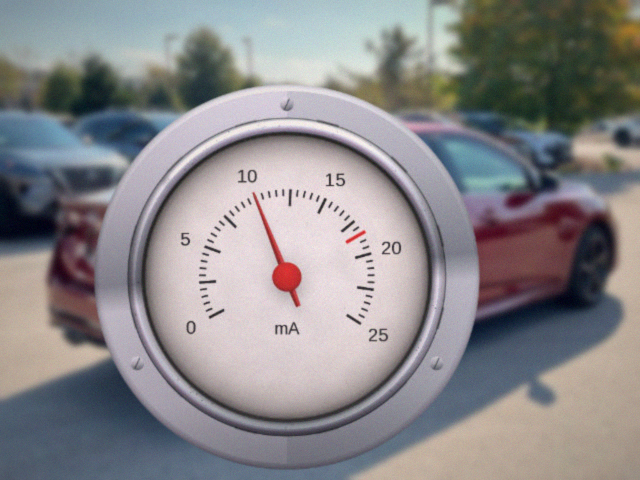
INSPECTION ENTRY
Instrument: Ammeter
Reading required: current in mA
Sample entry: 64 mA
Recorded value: 10 mA
